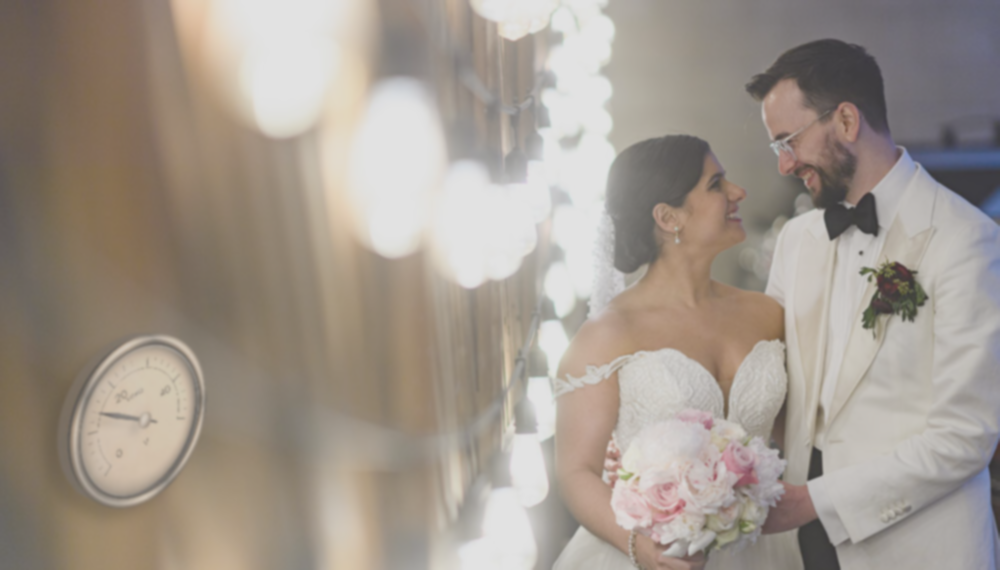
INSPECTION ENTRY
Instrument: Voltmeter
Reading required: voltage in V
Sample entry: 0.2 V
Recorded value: 14 V
